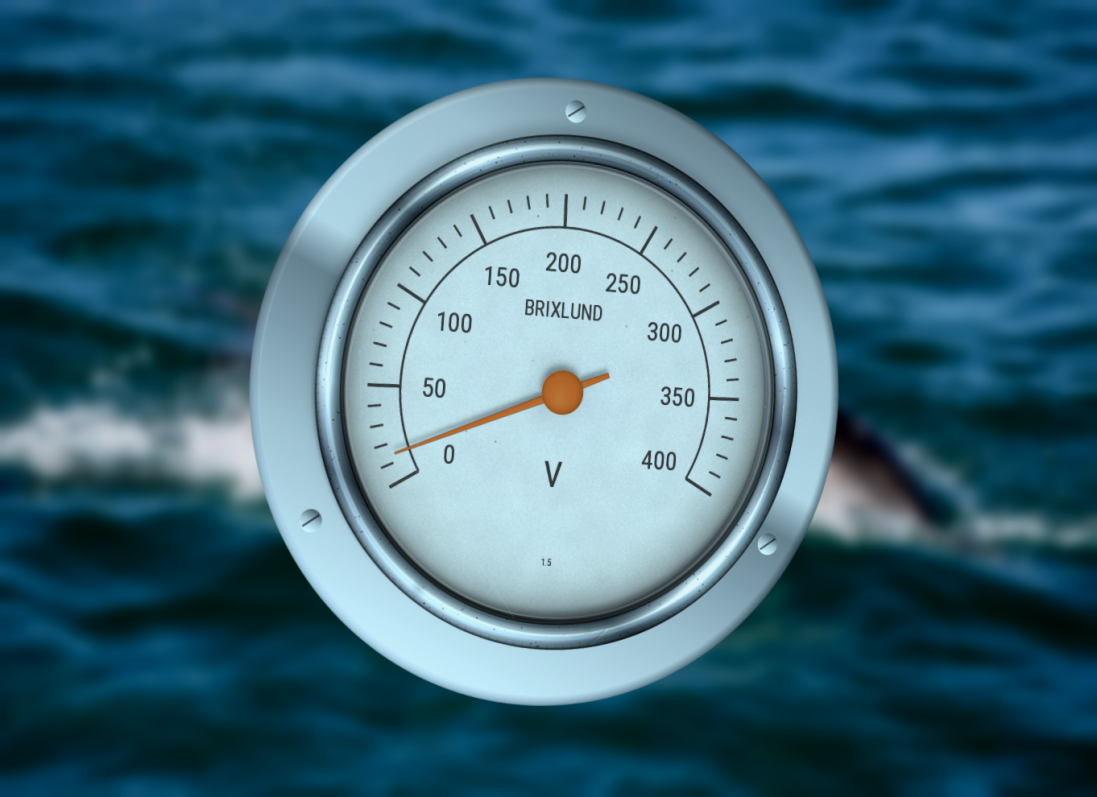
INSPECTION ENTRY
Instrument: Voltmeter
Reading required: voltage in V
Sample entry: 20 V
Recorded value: 15 V
